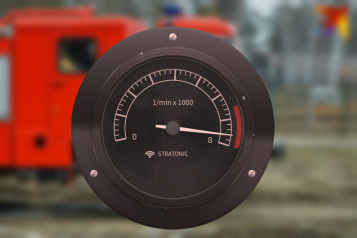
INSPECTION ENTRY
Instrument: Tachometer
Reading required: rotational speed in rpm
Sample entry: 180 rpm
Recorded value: 7600 rpm
